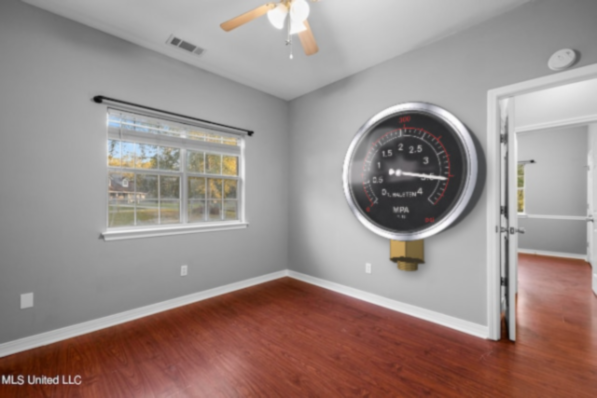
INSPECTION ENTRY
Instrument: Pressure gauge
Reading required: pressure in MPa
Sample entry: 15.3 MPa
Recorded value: 3.5 MPa
